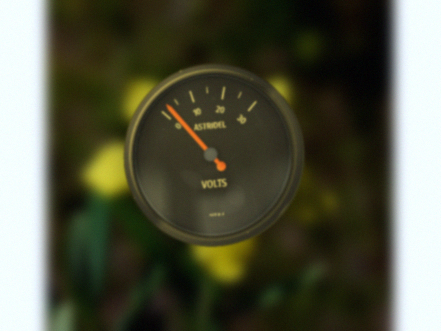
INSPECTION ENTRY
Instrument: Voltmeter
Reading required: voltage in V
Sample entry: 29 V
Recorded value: 2.5 V
